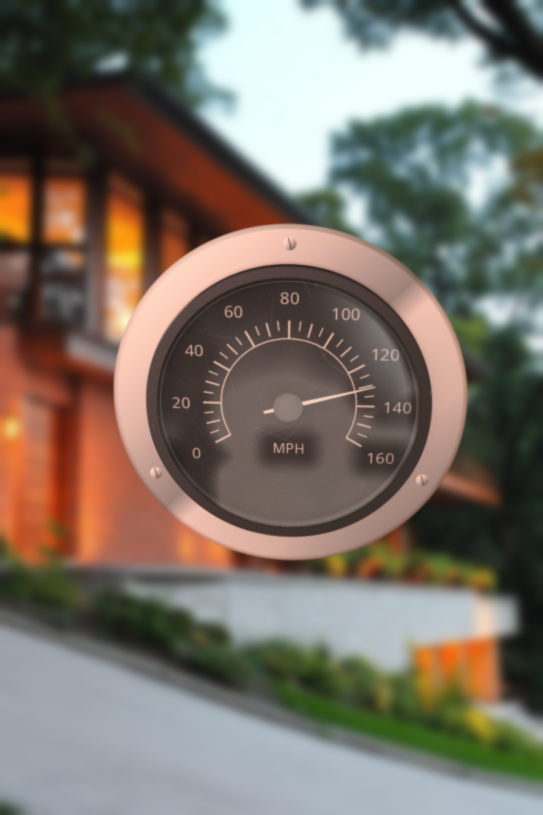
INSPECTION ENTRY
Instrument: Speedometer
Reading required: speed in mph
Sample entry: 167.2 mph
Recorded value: 130 mph
